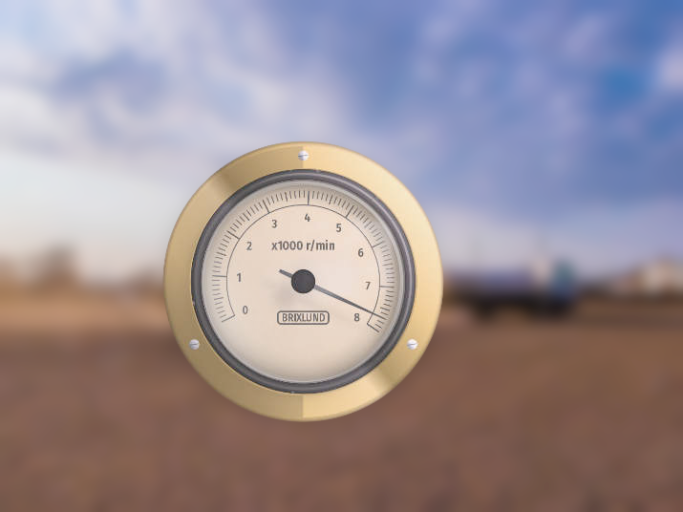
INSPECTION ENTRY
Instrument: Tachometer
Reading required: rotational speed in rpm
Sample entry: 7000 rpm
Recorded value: 7700 rpm
